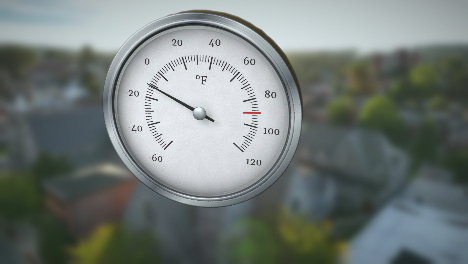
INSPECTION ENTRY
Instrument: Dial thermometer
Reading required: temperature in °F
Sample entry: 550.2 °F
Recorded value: -10 °F
